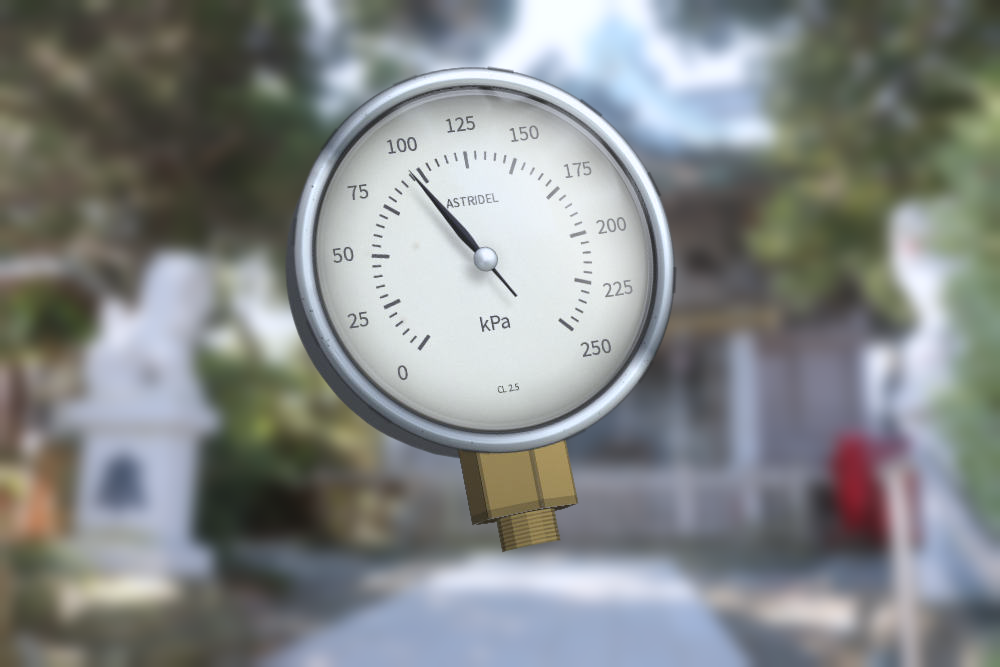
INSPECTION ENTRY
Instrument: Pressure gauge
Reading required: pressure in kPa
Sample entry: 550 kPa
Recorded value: 95 kPa
